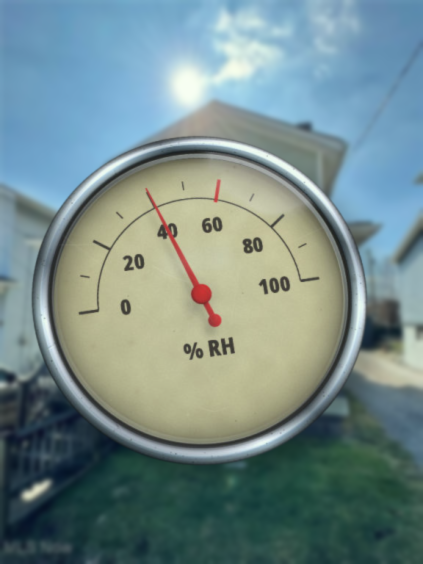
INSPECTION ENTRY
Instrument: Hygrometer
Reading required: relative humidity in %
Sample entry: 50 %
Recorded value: 40 %
